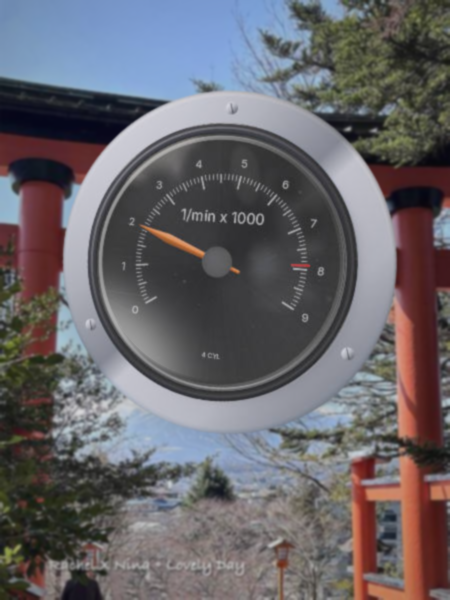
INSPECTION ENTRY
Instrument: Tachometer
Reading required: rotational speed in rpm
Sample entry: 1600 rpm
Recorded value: 2000 rpm
